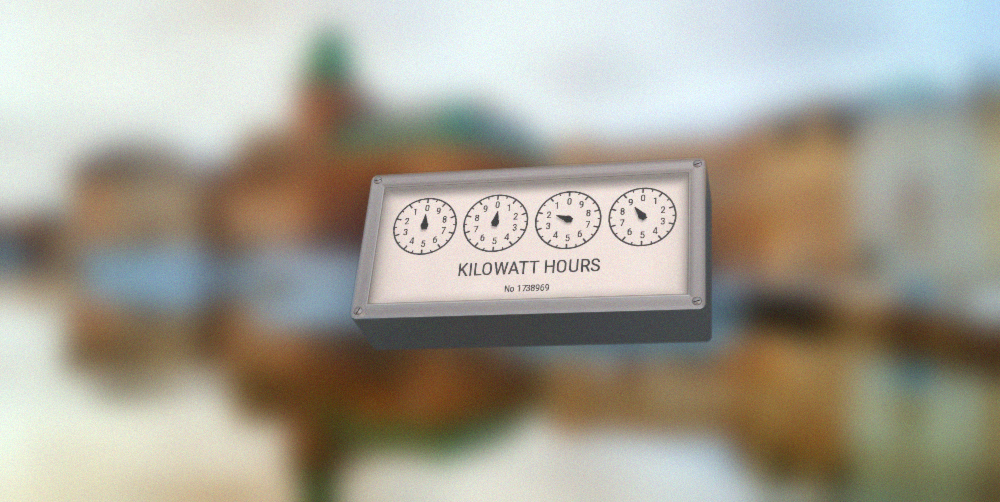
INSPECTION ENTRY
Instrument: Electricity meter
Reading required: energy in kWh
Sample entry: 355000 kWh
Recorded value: 19 kWh
